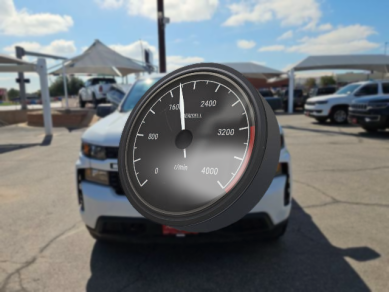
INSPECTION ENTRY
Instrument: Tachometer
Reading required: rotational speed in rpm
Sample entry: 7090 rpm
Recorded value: 1800 rpm
